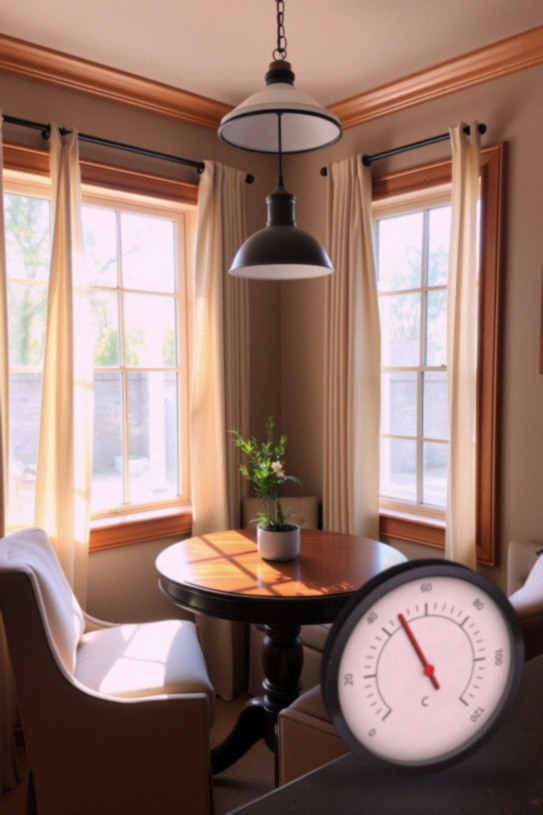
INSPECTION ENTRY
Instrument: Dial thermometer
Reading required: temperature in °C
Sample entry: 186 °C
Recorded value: 48 °C
